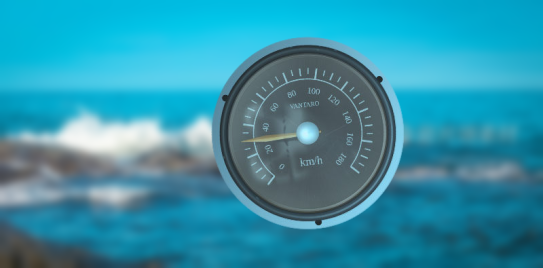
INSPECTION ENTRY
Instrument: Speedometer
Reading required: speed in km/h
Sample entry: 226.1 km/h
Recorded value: 30 km/h
